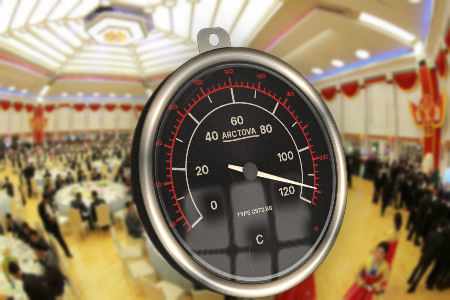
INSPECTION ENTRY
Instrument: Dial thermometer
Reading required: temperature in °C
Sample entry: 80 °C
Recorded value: 115 °C
